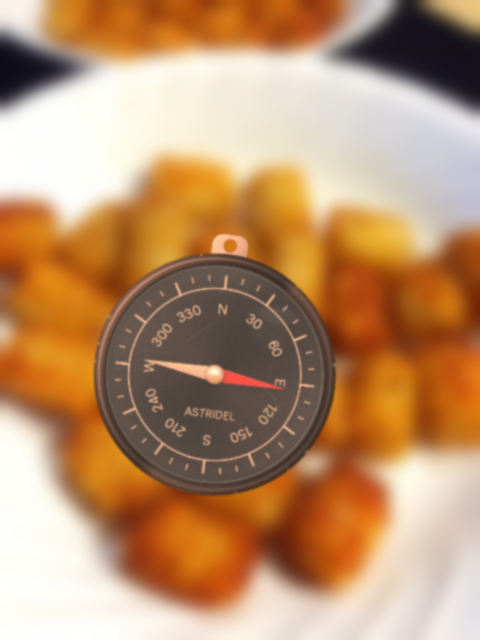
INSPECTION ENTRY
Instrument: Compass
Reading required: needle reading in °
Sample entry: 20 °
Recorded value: 95 °
